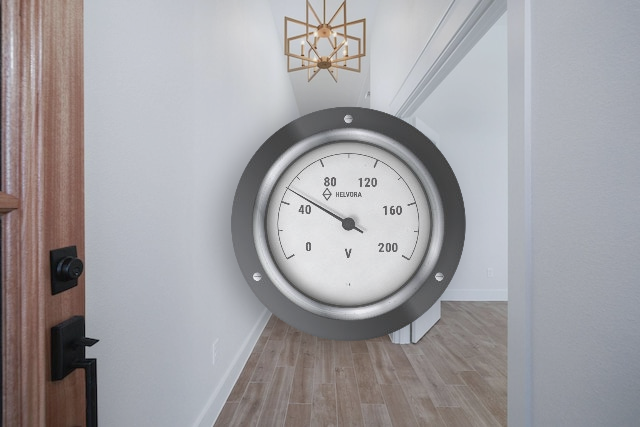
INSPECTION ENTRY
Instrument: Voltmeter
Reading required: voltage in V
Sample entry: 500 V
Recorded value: 50 V
